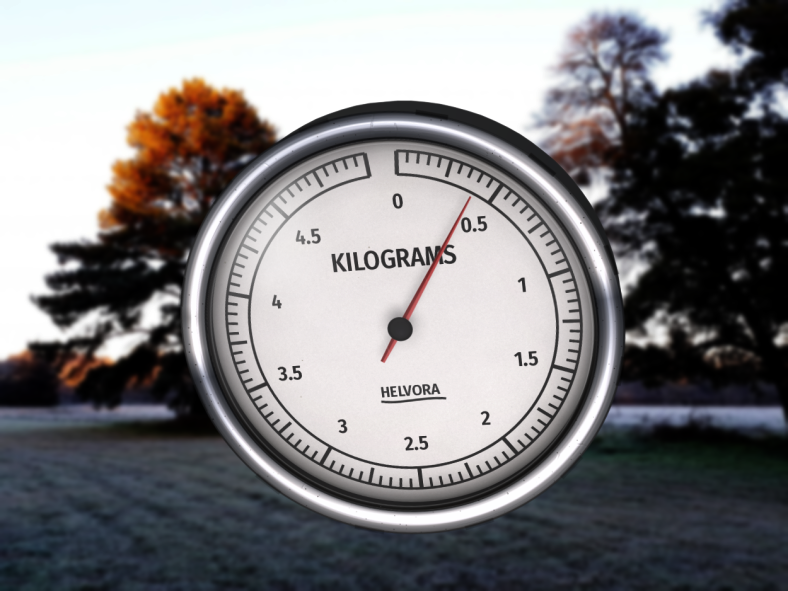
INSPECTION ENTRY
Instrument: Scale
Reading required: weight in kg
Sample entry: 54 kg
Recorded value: 0.4 kg
